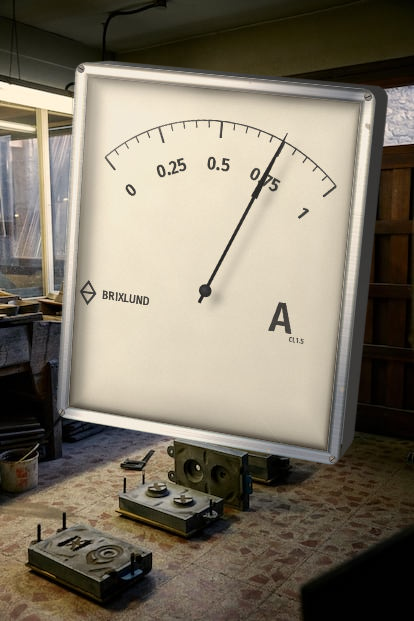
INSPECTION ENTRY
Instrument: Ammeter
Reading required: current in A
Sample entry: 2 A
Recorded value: 0.75 A
